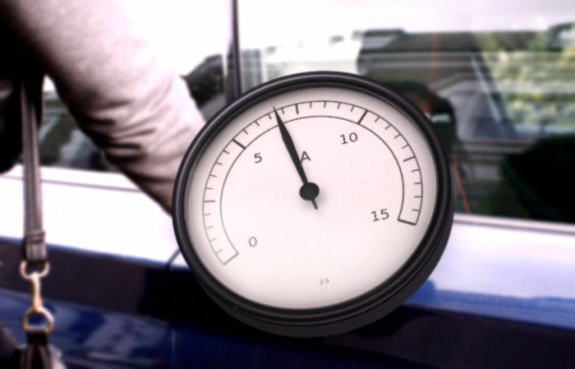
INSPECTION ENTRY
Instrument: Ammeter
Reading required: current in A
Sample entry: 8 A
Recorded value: 6.75 A
